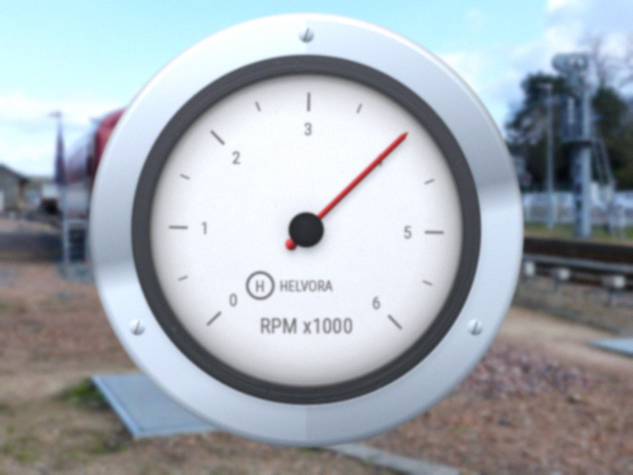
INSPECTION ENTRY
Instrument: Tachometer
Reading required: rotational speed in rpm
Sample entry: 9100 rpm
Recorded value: 4000 rpm
